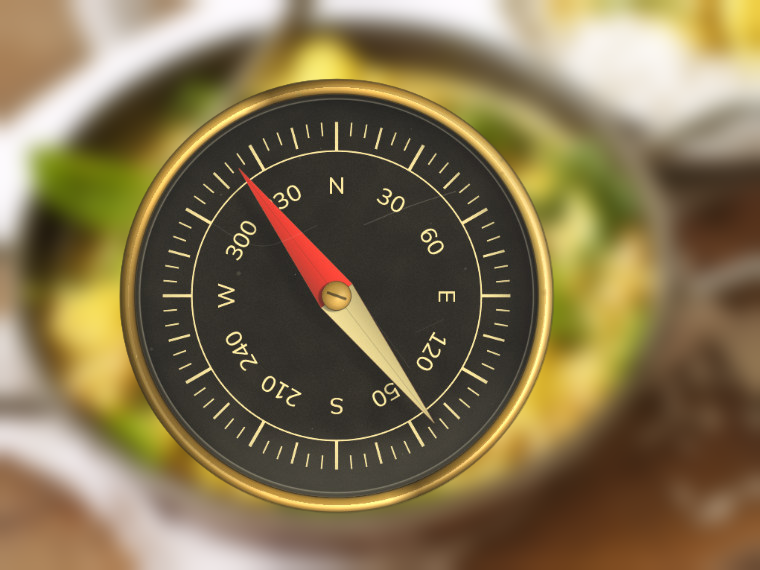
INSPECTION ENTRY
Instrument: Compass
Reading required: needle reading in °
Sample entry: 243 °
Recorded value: 322.5 °
